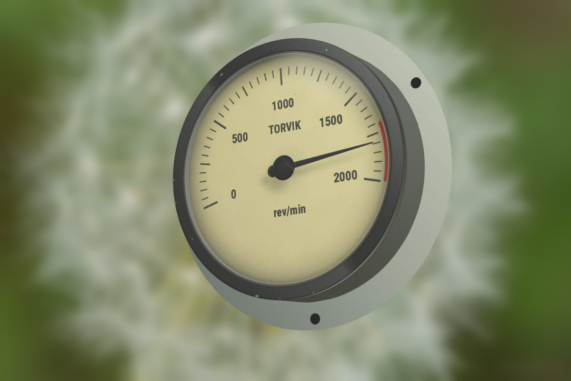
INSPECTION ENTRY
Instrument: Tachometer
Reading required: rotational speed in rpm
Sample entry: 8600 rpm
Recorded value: 1800 rpm
